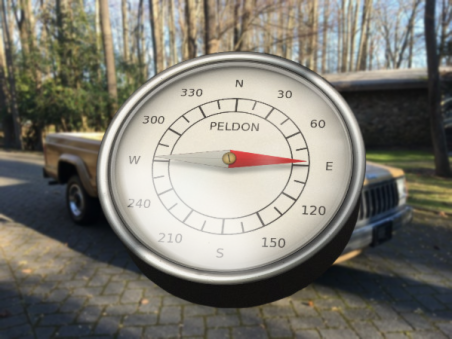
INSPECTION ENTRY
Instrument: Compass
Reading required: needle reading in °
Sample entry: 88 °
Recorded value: 90 °
